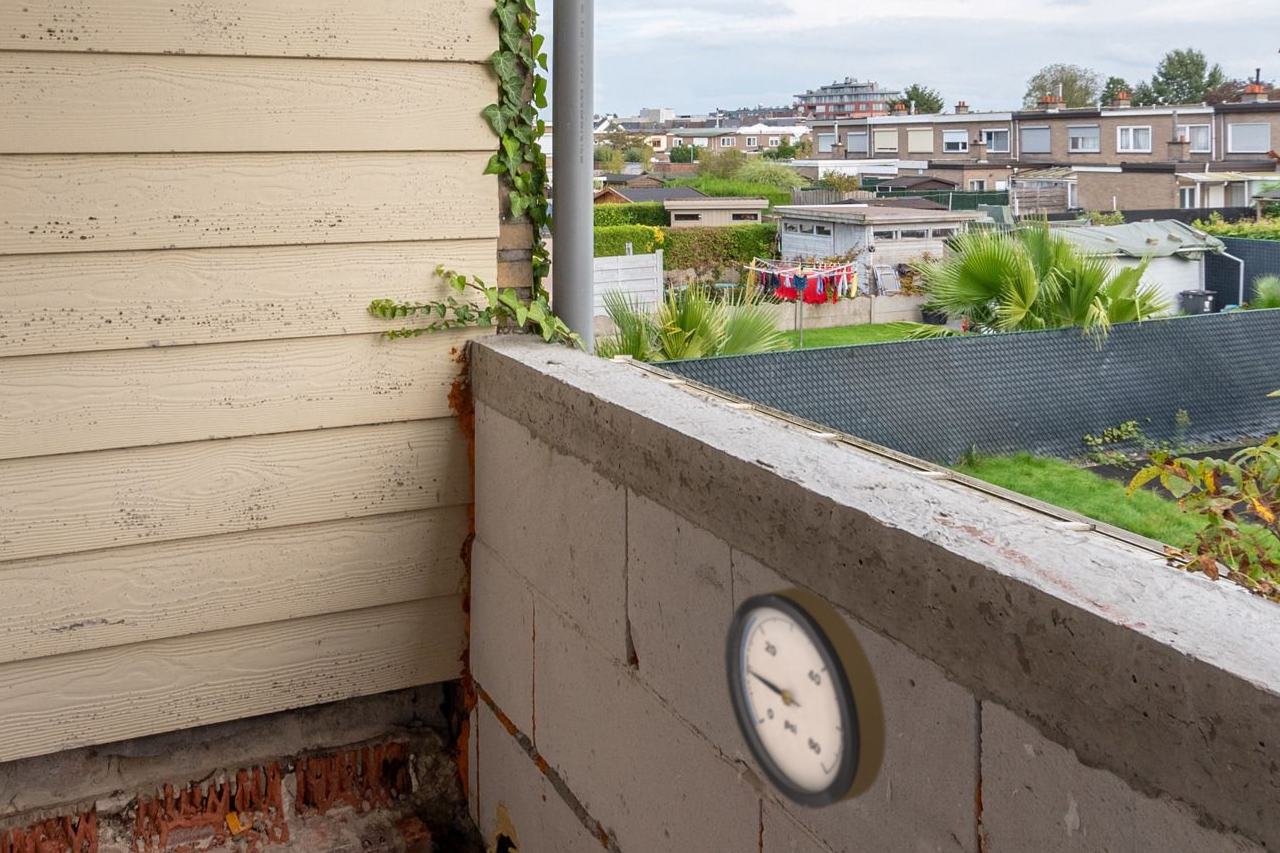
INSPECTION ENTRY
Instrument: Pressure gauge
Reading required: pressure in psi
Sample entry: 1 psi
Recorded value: 10 psi
